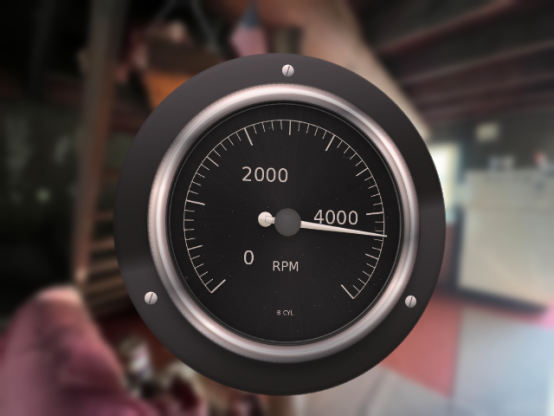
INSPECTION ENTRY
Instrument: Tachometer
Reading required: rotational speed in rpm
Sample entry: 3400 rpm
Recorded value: 4250 rpm
